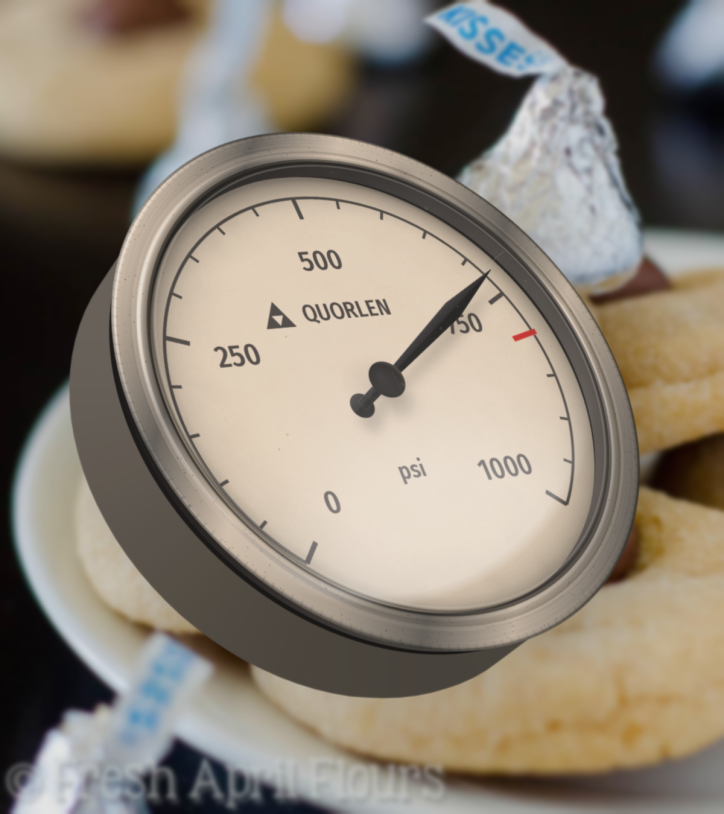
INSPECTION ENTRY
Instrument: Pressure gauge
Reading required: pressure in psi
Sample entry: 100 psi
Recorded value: 725 psi
